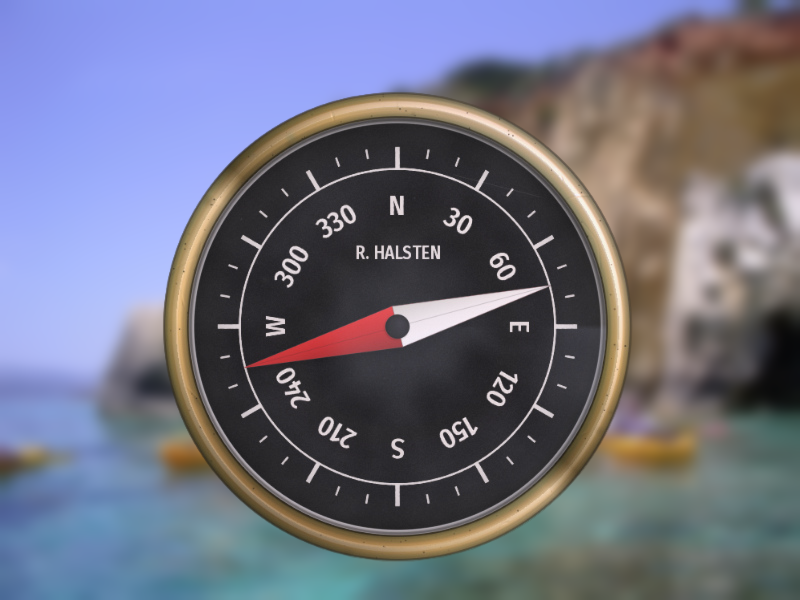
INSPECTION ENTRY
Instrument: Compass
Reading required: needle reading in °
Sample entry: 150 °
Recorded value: 255 °
